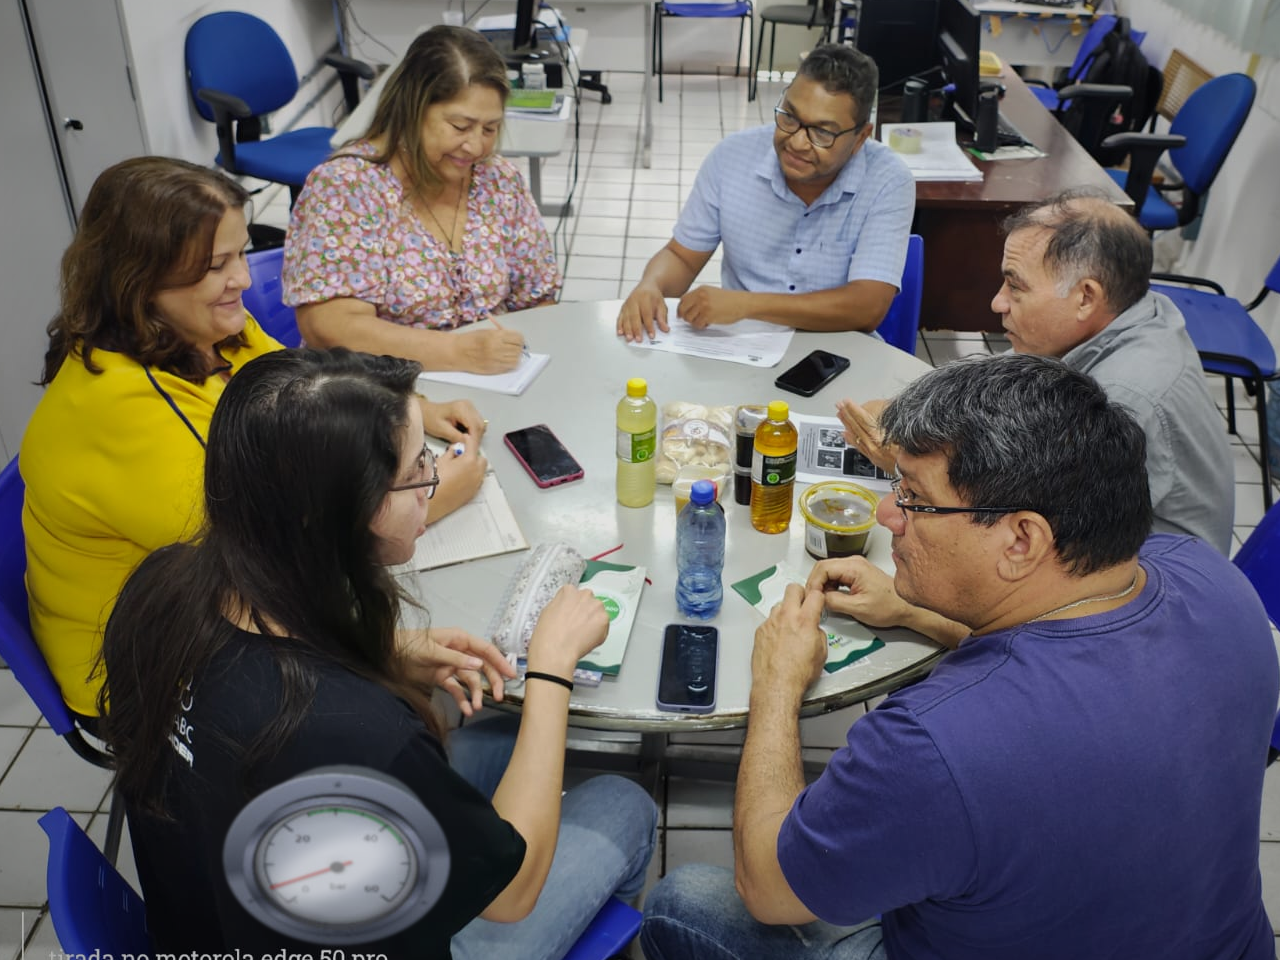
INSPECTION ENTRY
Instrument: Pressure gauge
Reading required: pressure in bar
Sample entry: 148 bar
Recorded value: 5 bar
